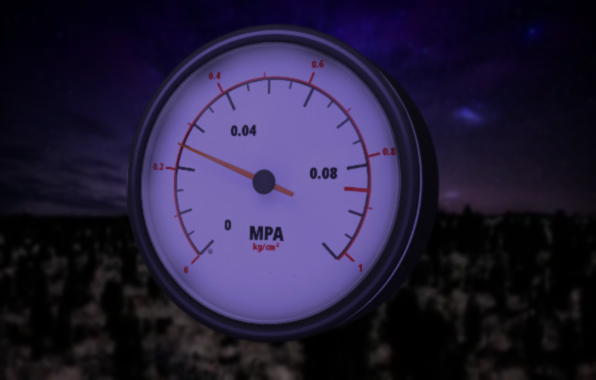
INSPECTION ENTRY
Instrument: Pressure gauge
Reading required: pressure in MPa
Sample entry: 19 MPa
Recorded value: 0.025 MPa
